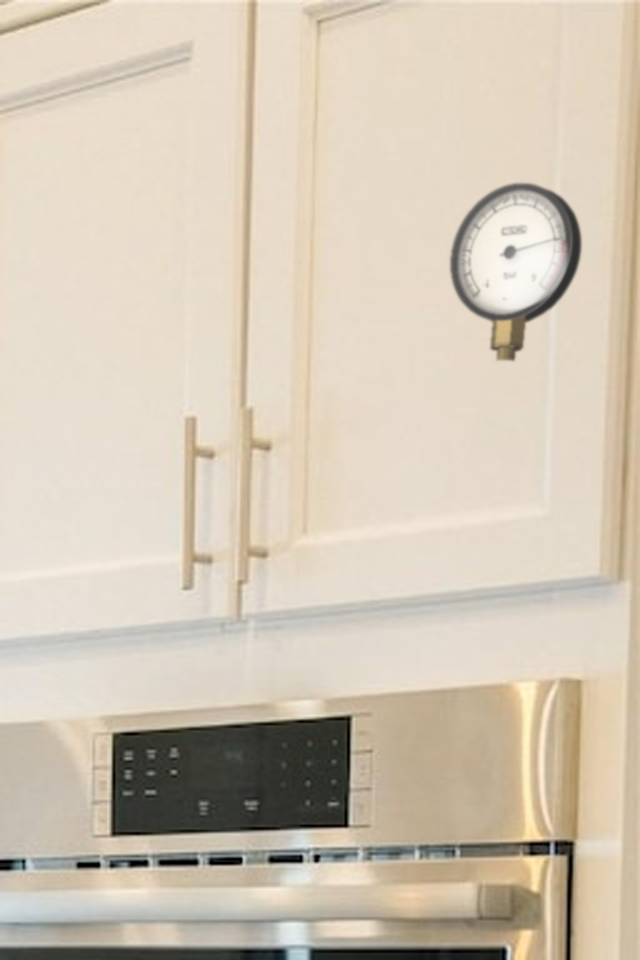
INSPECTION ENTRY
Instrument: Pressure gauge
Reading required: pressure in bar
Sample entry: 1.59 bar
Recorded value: 7 bar
